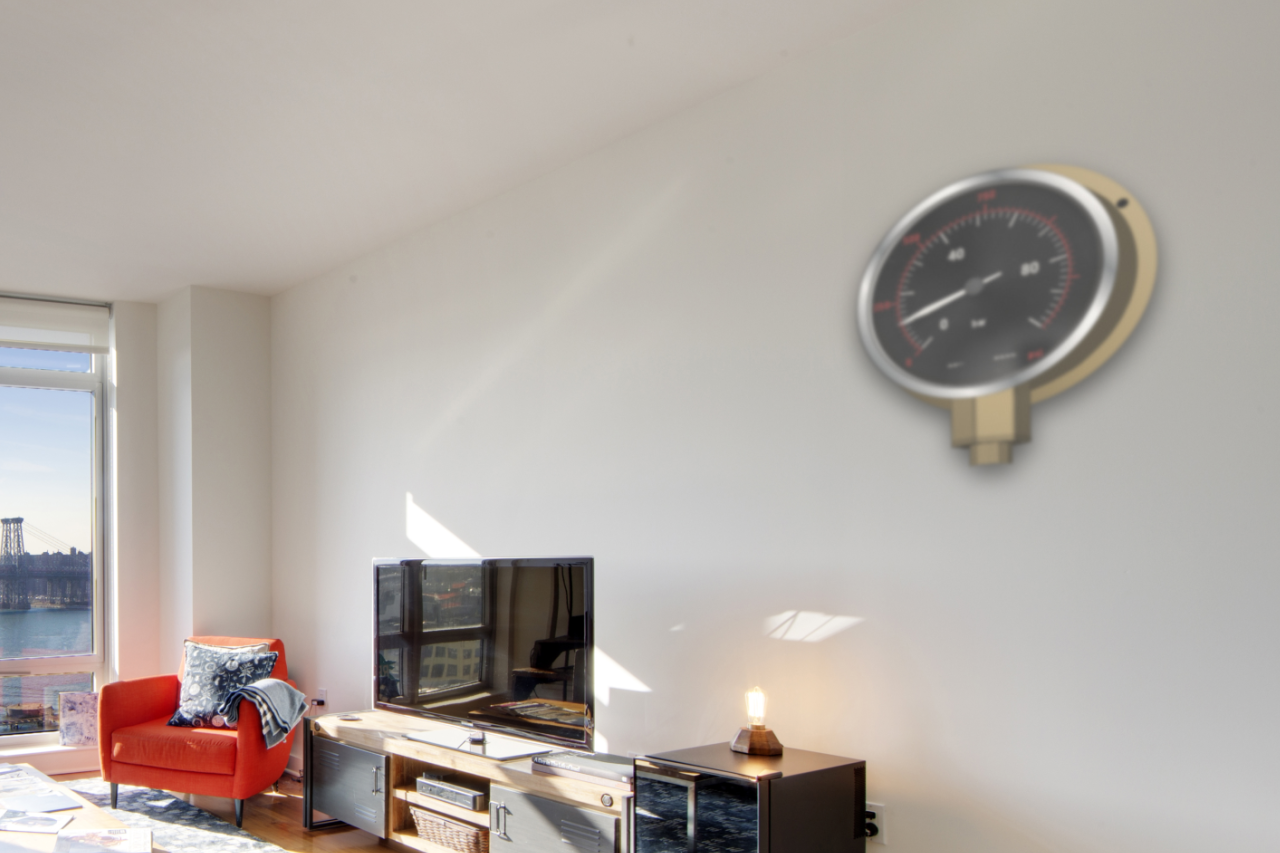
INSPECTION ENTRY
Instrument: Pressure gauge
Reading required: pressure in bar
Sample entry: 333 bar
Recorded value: 10 bar
